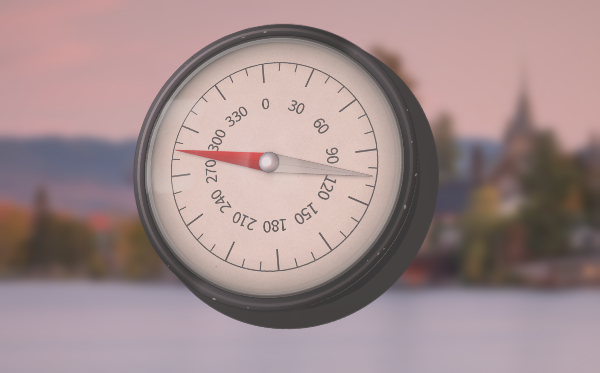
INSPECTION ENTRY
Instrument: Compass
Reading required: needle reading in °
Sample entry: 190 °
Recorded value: 285 °
